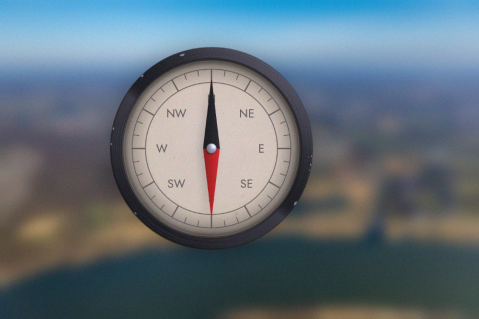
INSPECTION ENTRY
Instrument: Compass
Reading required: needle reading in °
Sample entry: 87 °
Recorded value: 180 °
